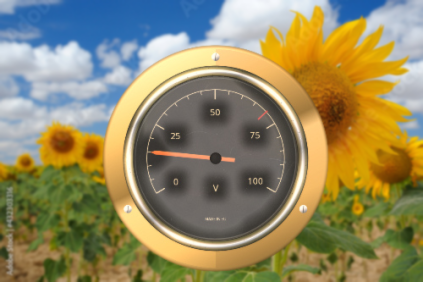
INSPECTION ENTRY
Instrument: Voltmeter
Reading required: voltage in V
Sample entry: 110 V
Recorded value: 15 V
